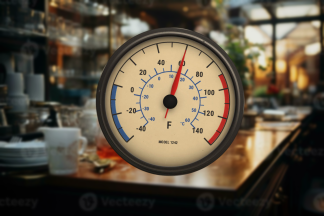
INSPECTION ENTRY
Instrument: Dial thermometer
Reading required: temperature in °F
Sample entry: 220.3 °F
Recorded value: 60 °F
